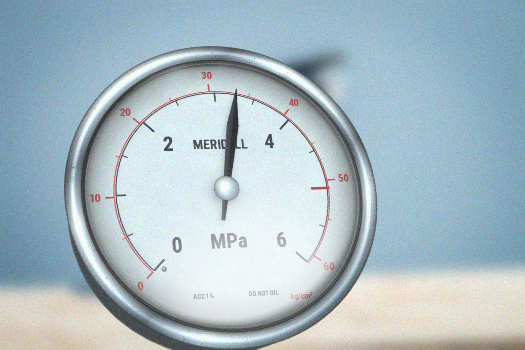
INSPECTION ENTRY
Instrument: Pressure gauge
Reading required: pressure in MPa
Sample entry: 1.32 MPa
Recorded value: 3.25 MPa
